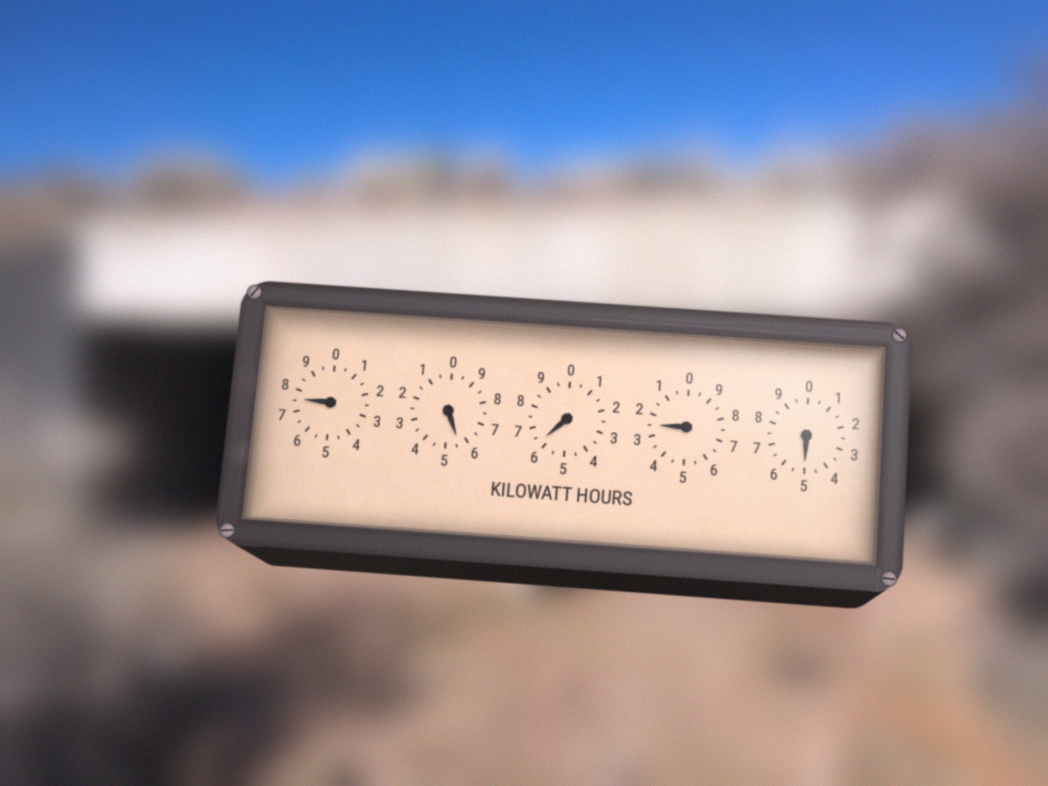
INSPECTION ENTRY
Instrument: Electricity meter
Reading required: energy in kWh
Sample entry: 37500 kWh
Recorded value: 75625 kWh
